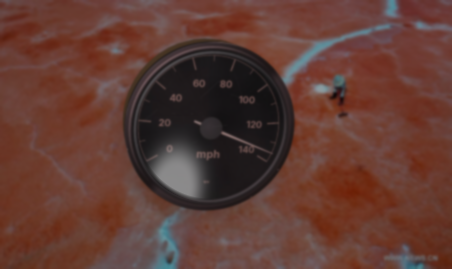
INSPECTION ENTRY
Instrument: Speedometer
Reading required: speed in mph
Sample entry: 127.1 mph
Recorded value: 135 mph
